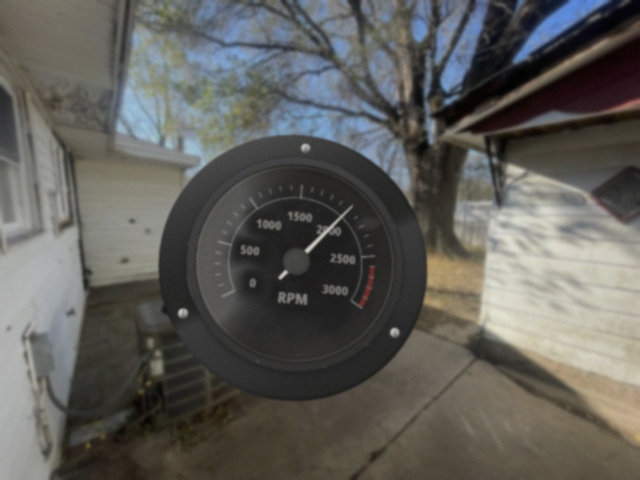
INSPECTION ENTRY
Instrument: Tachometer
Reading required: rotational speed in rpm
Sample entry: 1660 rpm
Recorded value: 2000 rpm
